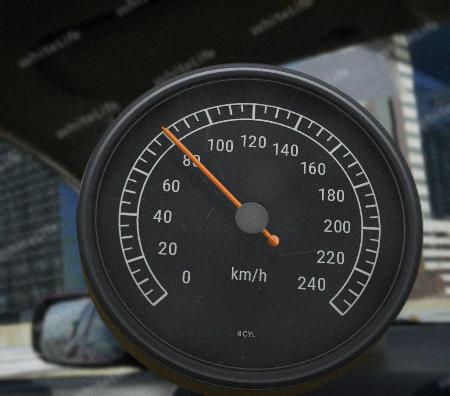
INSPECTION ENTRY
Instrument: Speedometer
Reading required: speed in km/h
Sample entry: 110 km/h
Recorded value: 80 km/h
